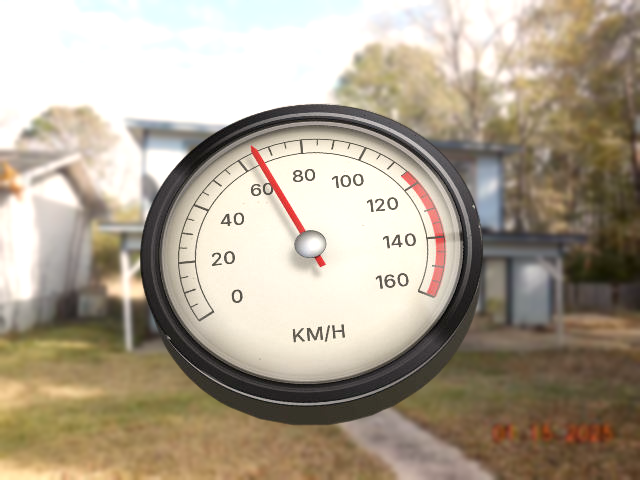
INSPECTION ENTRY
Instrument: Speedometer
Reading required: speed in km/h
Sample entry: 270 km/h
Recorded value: 65 km/h
